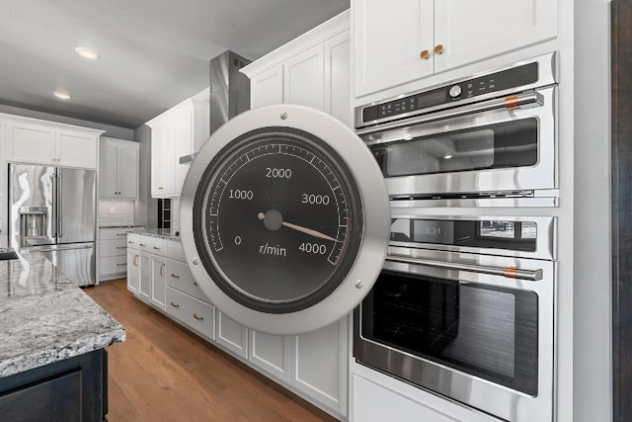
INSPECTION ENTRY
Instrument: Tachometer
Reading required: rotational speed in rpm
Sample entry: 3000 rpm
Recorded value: 3700 rpm
